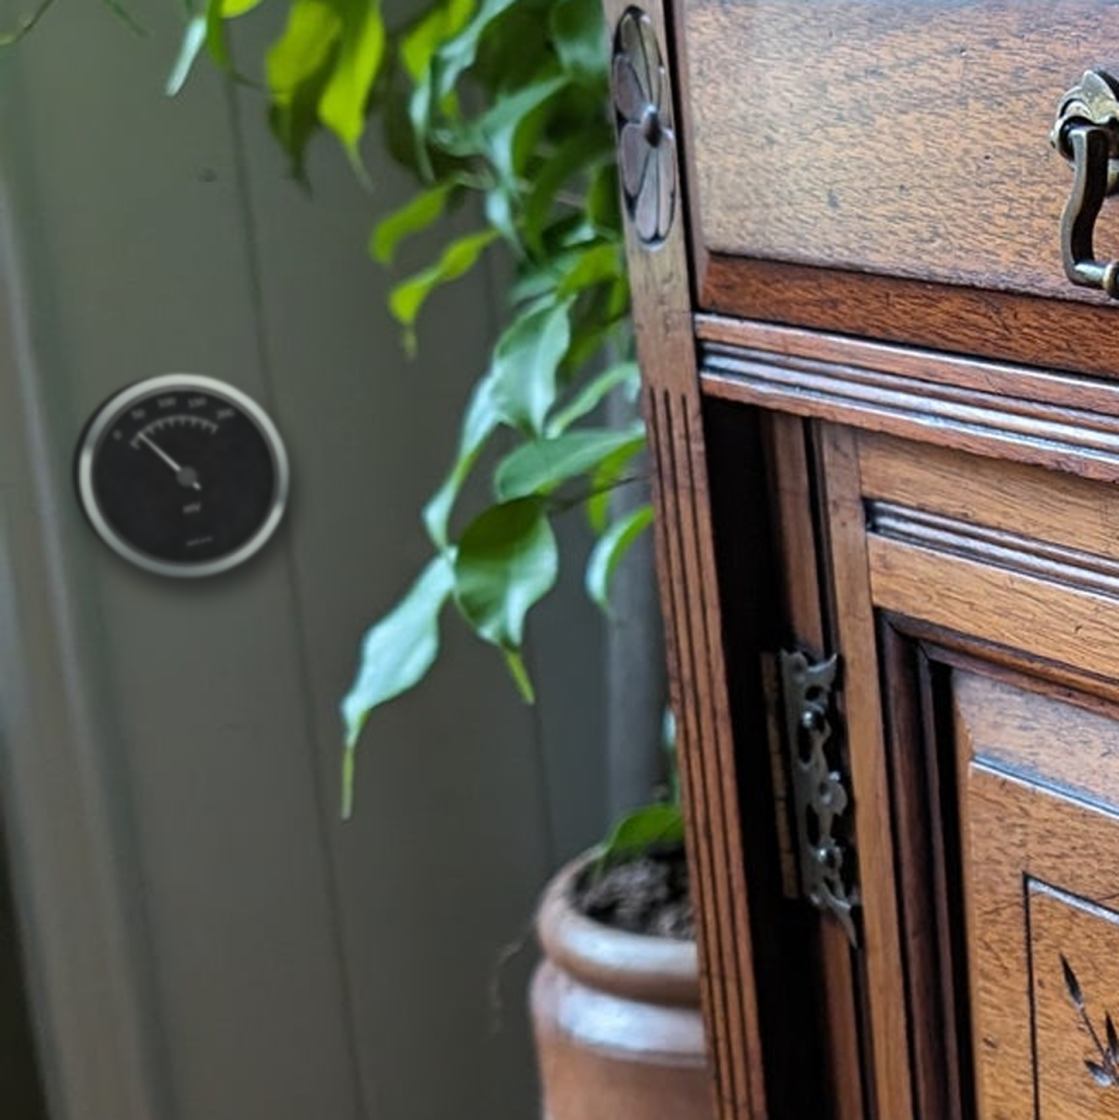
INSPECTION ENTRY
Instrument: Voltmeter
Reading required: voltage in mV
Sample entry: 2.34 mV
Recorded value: 25 mV
